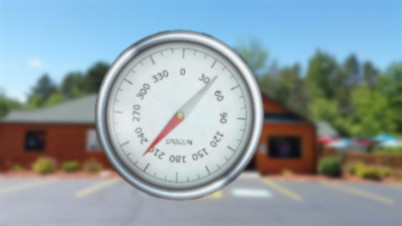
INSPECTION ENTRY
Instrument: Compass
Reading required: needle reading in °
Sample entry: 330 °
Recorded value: 220 °
